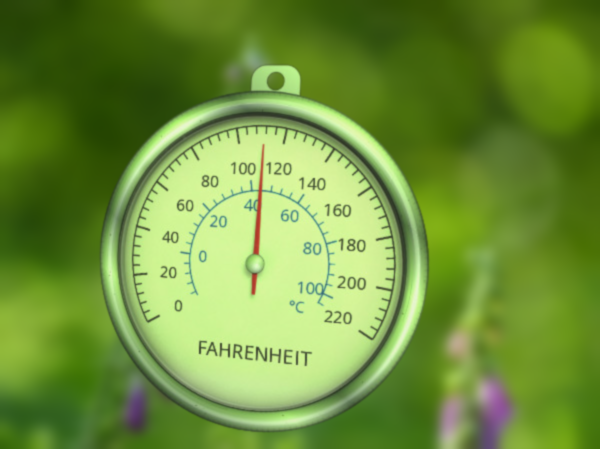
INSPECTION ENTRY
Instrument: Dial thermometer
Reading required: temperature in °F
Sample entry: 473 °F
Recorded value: 112 °F
